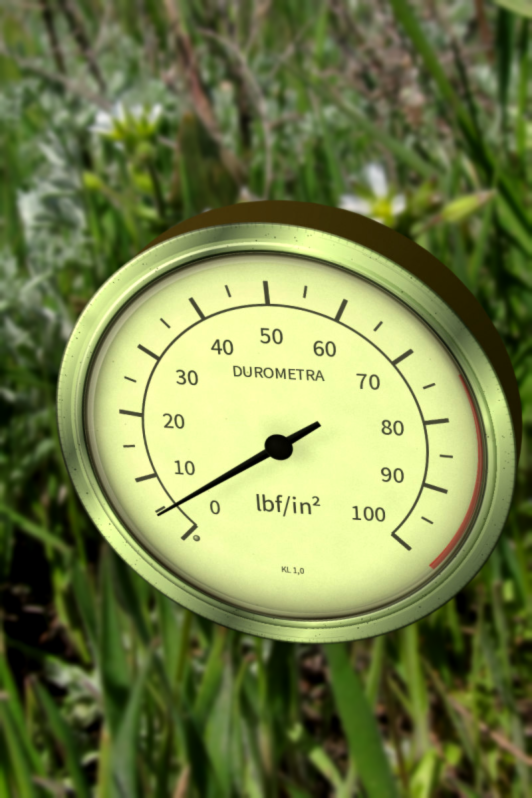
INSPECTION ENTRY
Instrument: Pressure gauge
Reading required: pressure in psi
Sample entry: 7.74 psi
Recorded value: 5 psi
